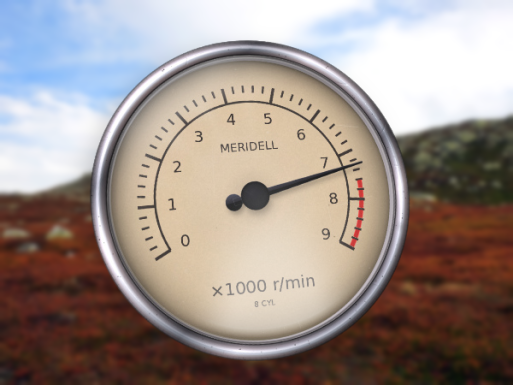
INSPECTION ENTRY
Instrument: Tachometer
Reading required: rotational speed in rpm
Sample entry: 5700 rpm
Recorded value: 7300 rpm
